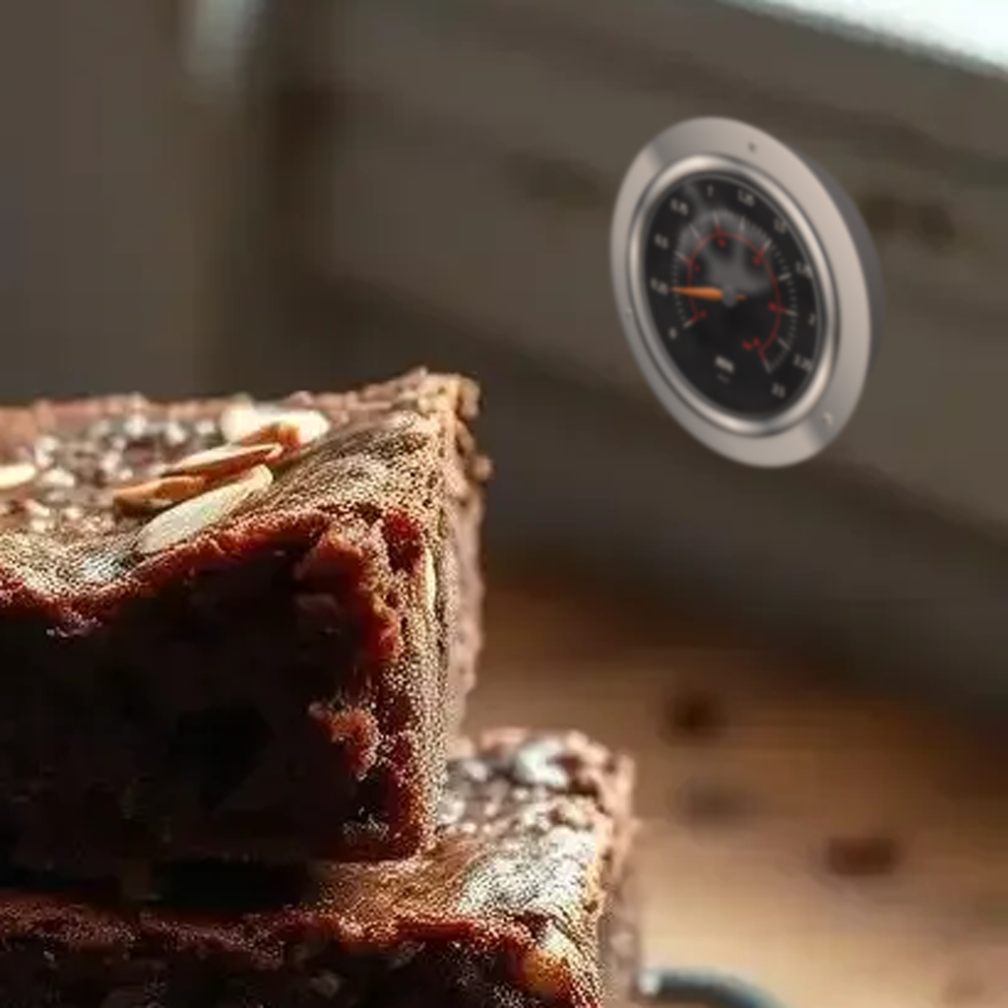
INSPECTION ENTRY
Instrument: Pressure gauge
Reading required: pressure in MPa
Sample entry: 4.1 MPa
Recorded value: 0.25 MPa
